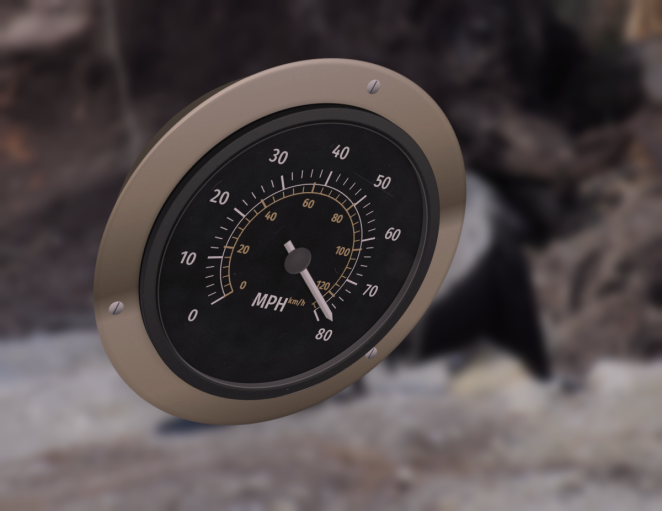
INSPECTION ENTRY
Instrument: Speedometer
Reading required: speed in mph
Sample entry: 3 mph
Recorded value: 78 mph
